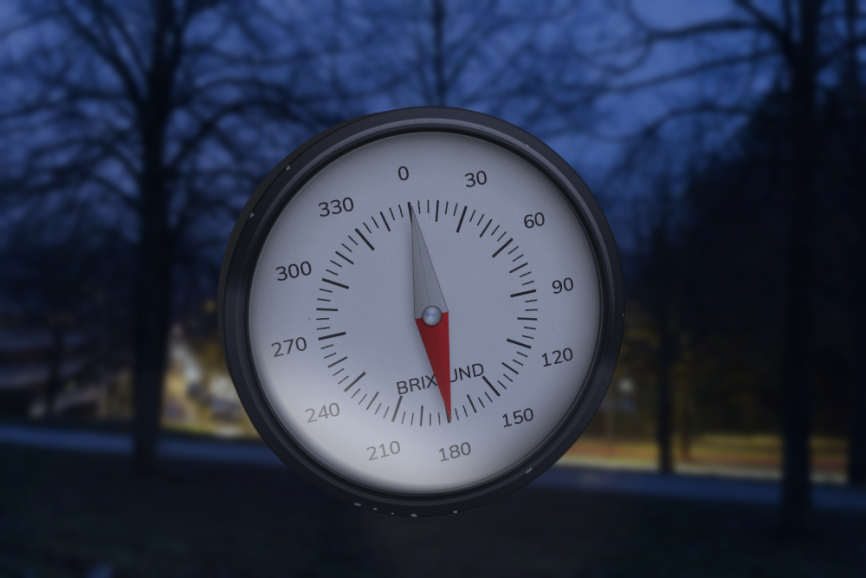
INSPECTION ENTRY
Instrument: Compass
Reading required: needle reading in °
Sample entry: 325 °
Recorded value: 180 °
